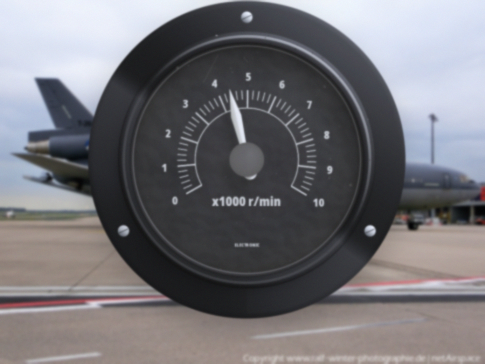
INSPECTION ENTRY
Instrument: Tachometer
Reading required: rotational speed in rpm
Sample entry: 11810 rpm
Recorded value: 4400 rpm
